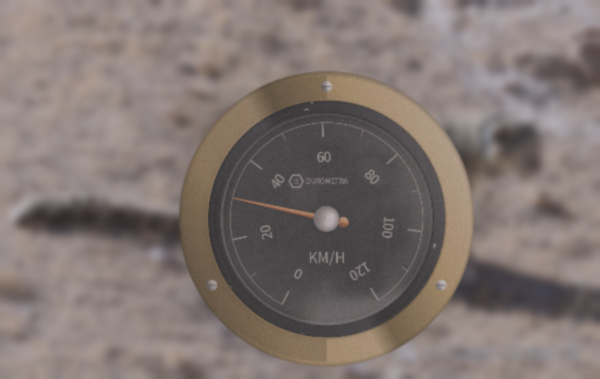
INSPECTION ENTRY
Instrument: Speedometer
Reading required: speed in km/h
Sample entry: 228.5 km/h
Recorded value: 30 km/h
